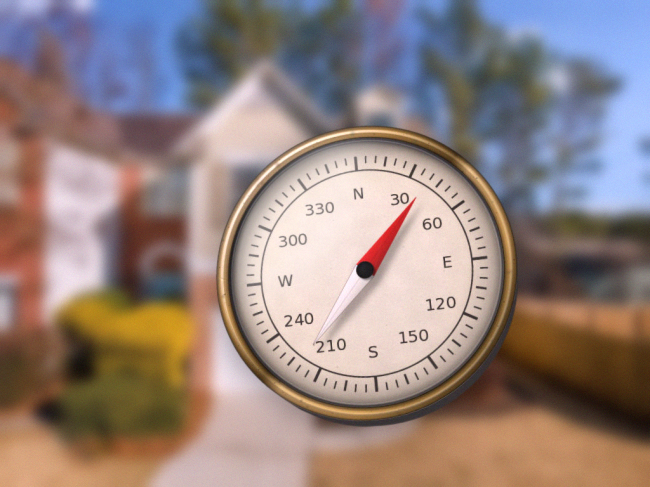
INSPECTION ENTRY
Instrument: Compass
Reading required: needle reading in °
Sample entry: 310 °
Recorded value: 40 °
